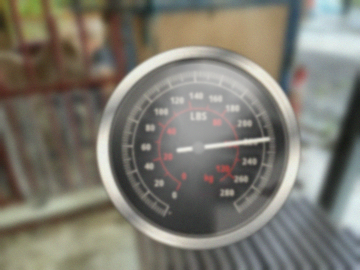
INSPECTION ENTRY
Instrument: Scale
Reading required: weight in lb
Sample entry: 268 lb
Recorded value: 220 lb
